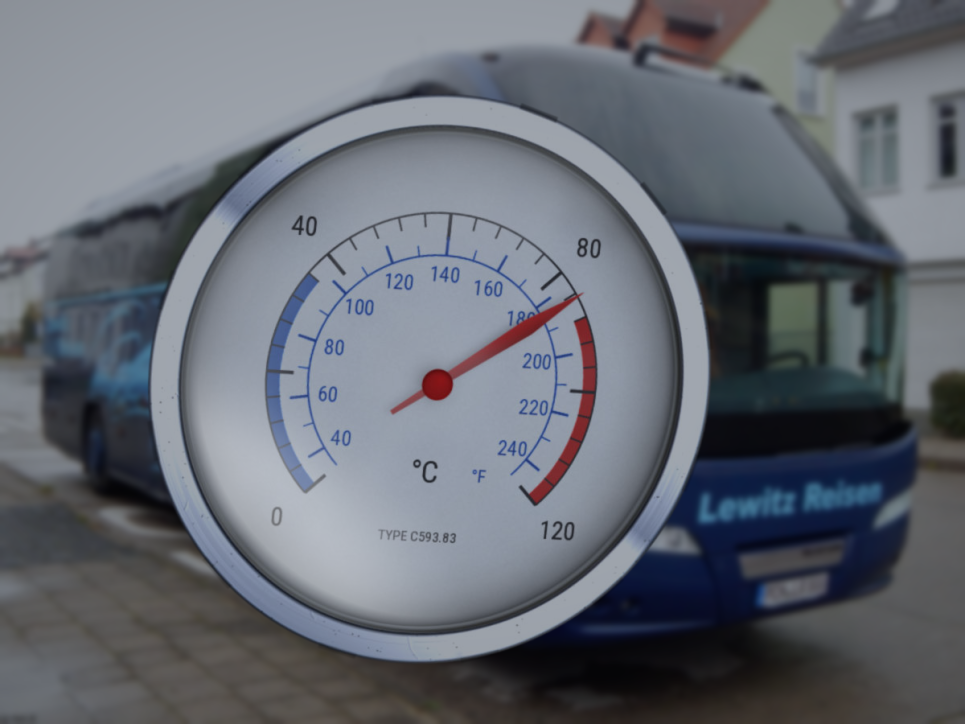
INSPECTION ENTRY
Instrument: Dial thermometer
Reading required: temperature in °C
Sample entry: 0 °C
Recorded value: 84 °C
